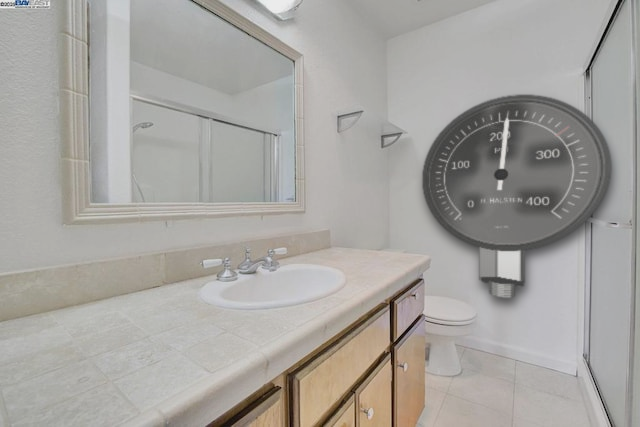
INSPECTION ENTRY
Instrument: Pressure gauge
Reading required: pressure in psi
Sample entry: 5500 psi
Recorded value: 210 psi
